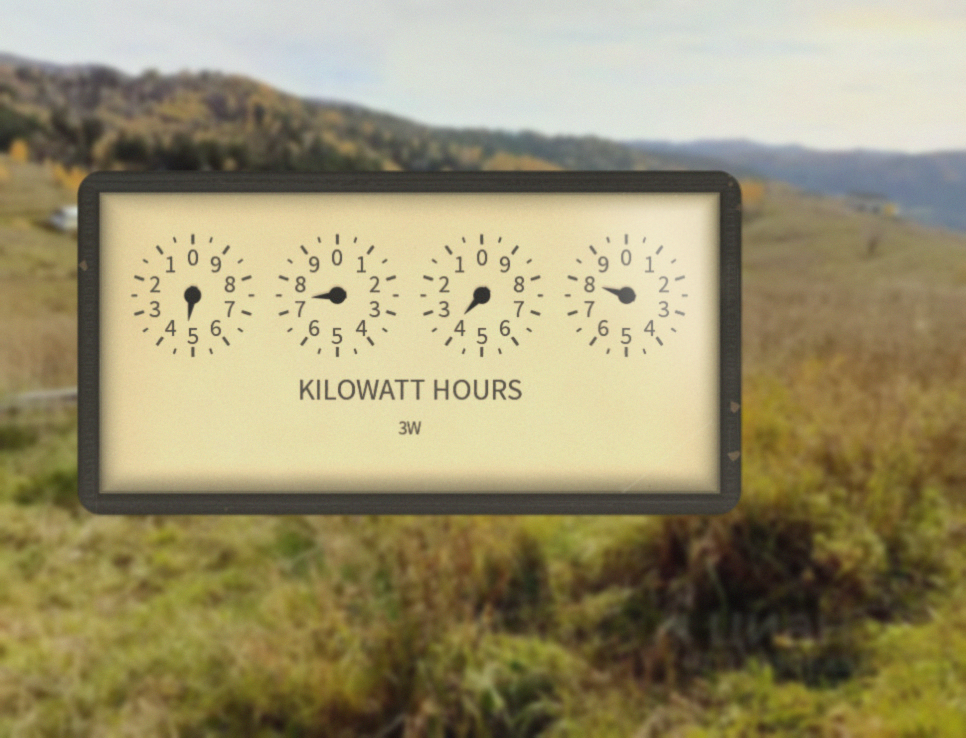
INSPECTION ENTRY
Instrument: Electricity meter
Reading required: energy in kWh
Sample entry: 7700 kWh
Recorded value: 4738 kWh
